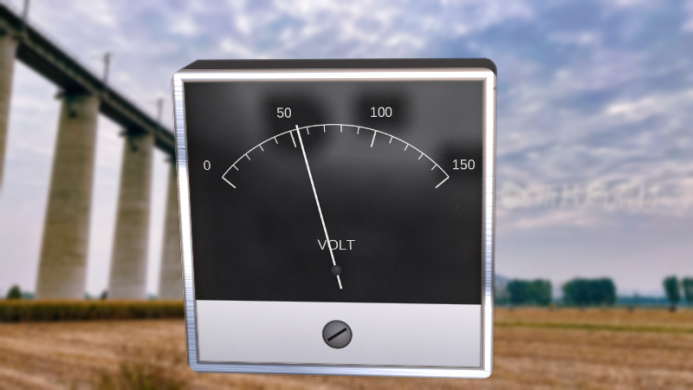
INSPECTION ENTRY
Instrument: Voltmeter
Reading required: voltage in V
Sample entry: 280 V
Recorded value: 55 V
